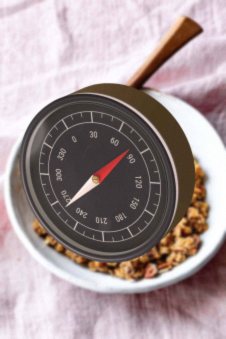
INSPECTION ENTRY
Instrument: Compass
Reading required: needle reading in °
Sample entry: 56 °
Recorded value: 80 °
